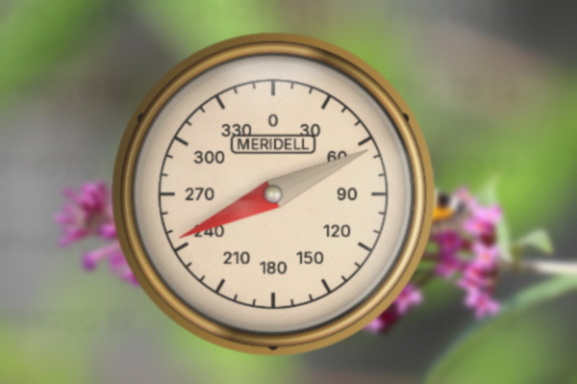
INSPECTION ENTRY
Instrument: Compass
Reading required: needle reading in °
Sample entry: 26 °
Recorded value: 245 °
